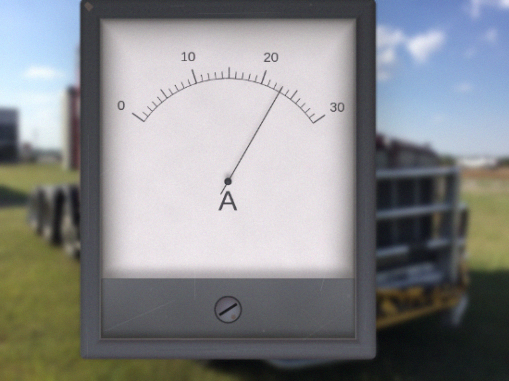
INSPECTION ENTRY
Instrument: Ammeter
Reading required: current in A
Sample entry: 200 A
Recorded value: 23 A
